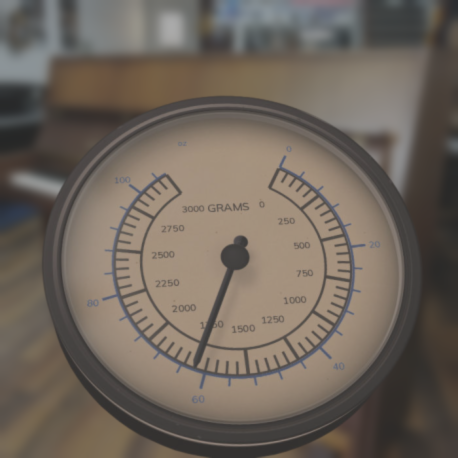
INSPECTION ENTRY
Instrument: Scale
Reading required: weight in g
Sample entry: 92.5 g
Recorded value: 1750 g
